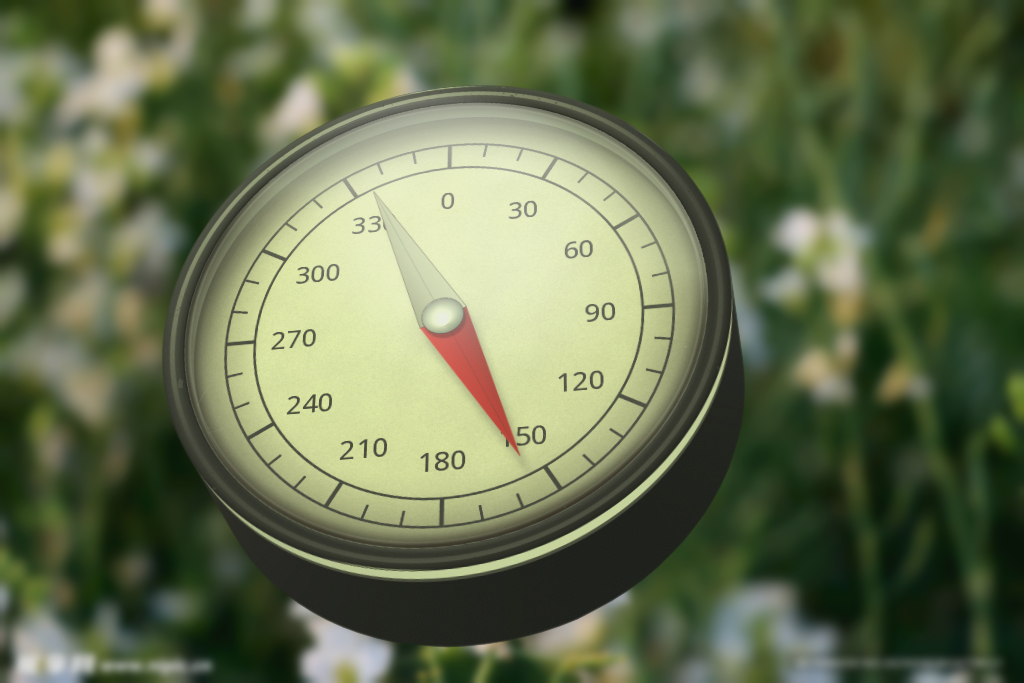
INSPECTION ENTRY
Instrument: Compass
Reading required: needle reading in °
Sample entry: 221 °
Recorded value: 155 °
